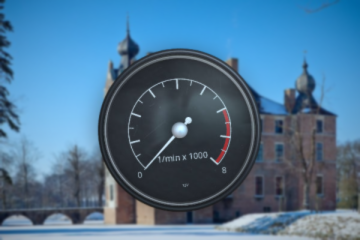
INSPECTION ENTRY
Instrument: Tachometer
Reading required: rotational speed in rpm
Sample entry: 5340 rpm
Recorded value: 0 rpm
